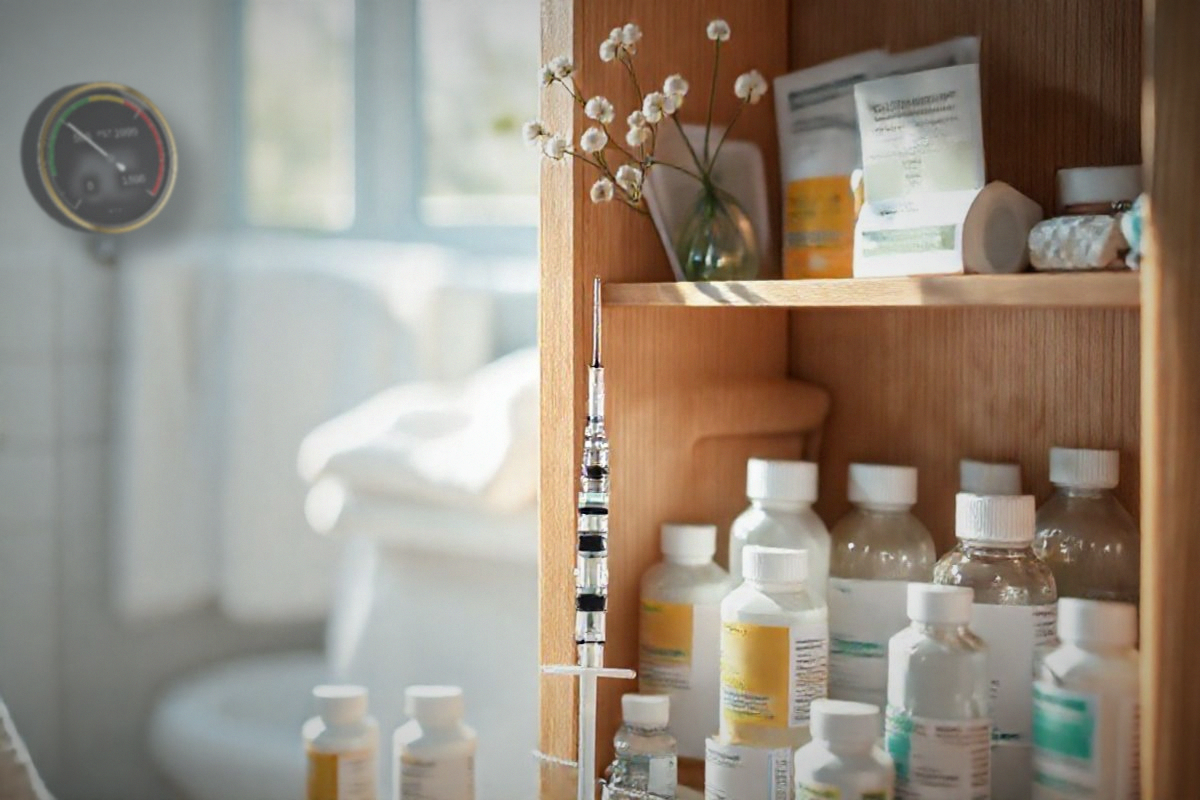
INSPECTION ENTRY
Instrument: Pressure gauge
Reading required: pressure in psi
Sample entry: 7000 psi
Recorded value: 500 psi
